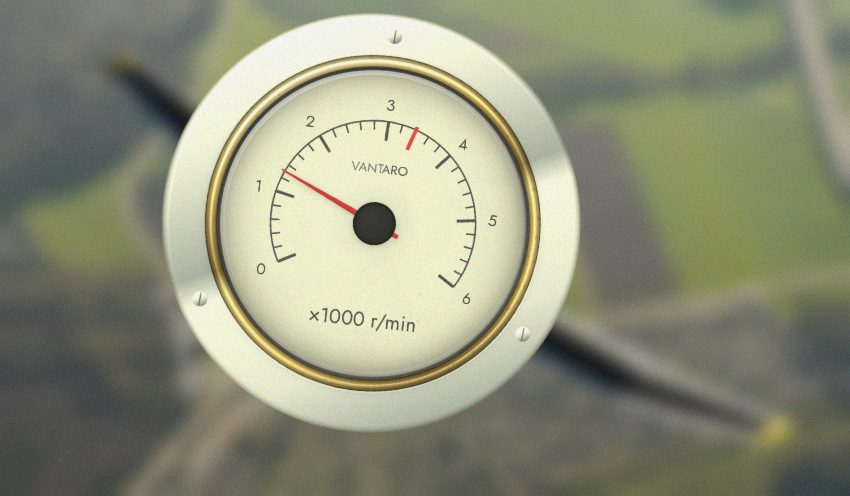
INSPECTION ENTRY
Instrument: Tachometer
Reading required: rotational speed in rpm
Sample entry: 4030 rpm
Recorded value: 1300 rpm
